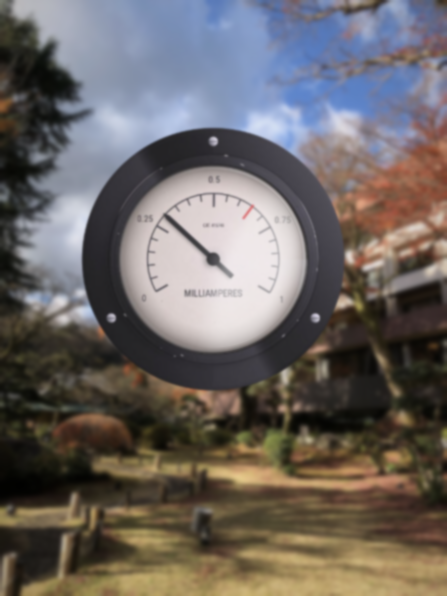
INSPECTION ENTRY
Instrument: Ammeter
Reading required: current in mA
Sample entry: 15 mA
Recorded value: 0.3 mA
